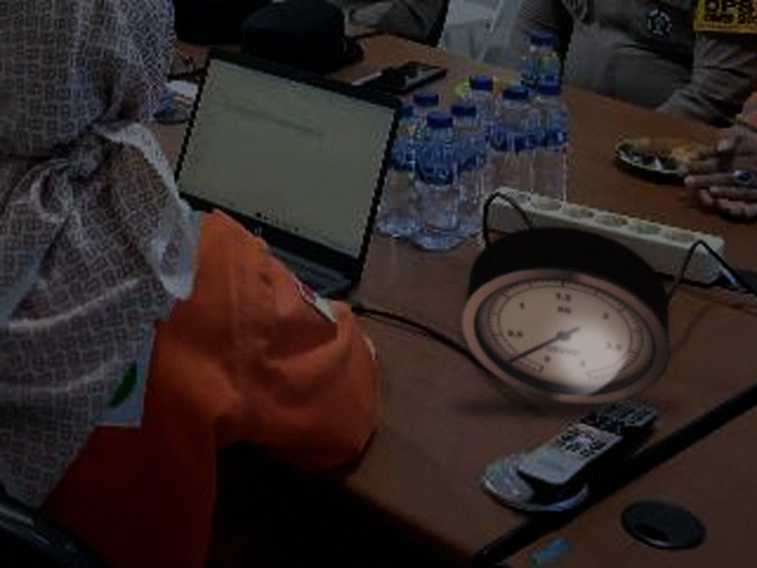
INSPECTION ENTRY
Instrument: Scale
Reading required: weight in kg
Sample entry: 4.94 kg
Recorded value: 0.25 kg
